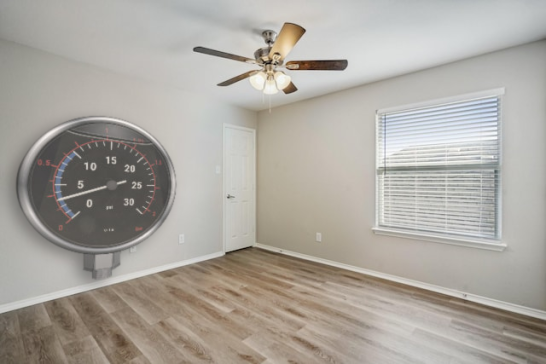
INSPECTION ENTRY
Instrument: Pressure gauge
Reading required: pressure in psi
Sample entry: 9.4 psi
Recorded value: 3 psi
